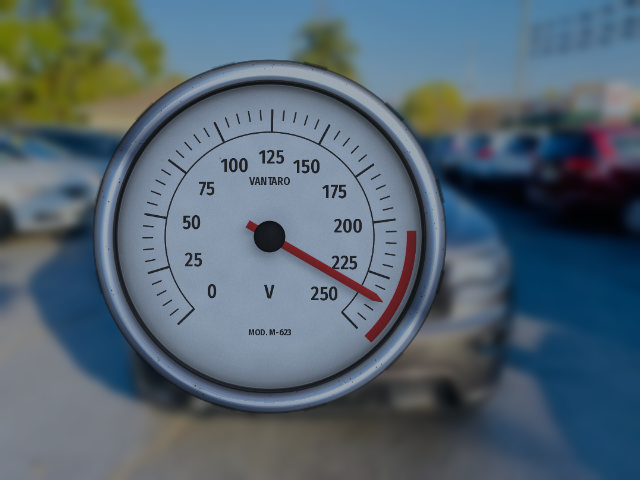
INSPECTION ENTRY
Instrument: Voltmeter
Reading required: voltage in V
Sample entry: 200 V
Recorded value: 235 V
